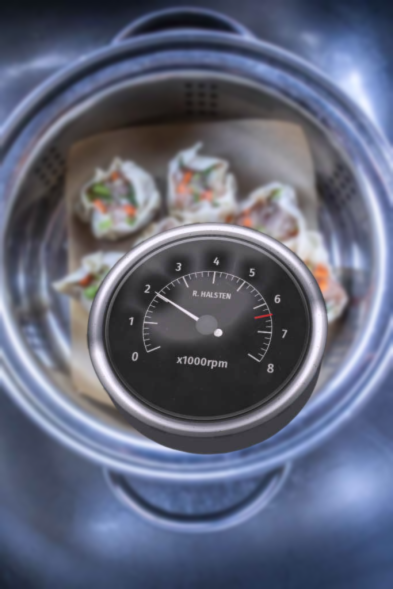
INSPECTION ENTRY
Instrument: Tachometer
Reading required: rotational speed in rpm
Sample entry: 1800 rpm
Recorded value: 2000 rpm
